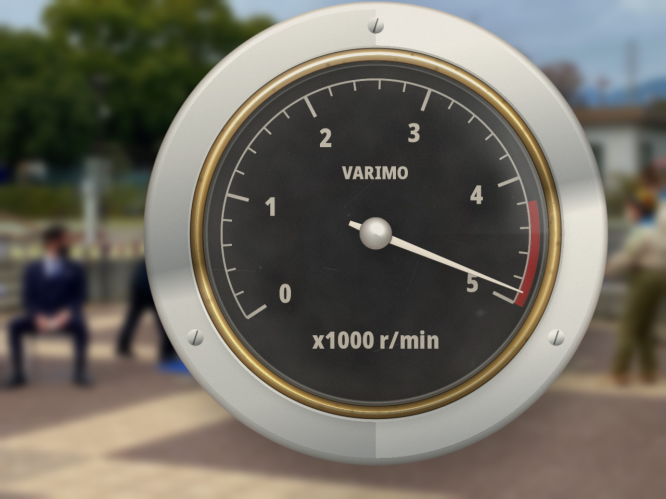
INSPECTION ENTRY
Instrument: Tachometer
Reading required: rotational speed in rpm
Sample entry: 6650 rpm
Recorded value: 4900 rpm
